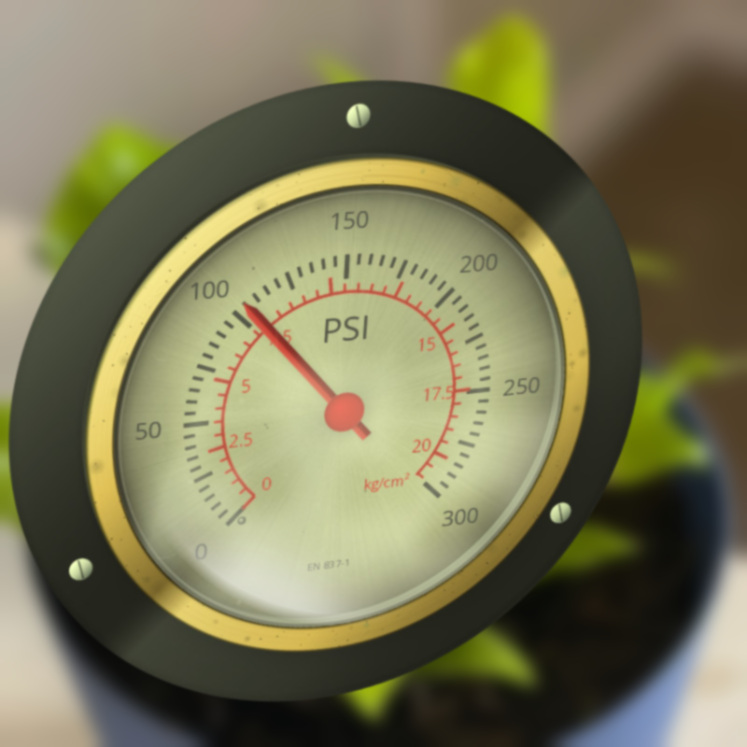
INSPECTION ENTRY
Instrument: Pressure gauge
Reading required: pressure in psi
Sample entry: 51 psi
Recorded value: 105 psi
